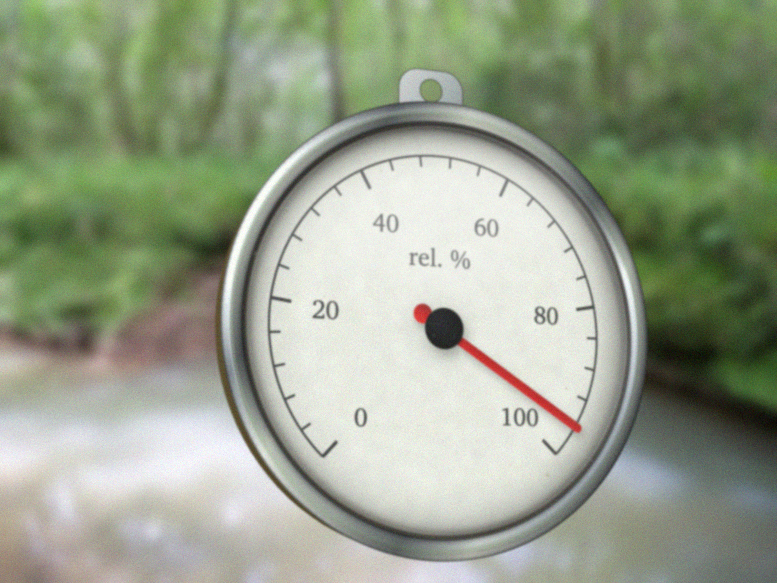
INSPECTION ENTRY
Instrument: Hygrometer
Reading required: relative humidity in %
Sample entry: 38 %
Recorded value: 96 %
